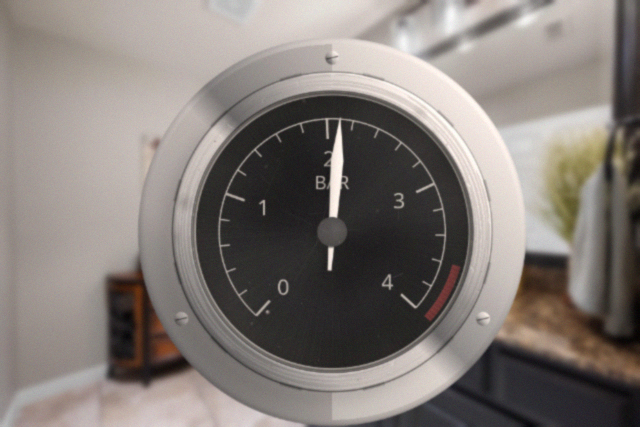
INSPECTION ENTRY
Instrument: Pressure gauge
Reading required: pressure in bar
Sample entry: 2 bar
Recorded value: 2.1 bar
